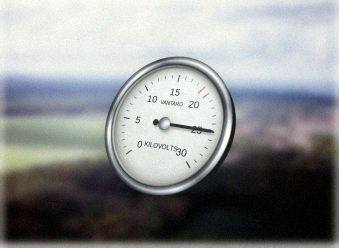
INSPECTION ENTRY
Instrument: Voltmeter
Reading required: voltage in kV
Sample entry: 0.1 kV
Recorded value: 25 kV
